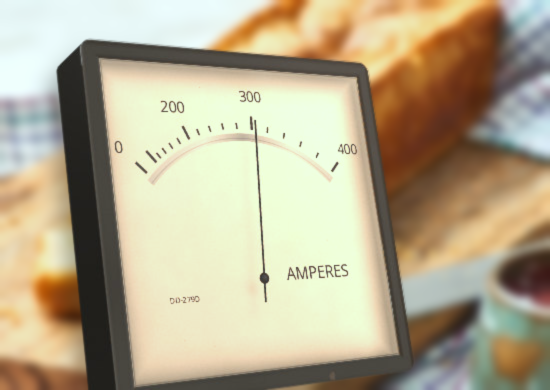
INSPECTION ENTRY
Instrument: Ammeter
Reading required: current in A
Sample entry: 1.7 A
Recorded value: 300 A
